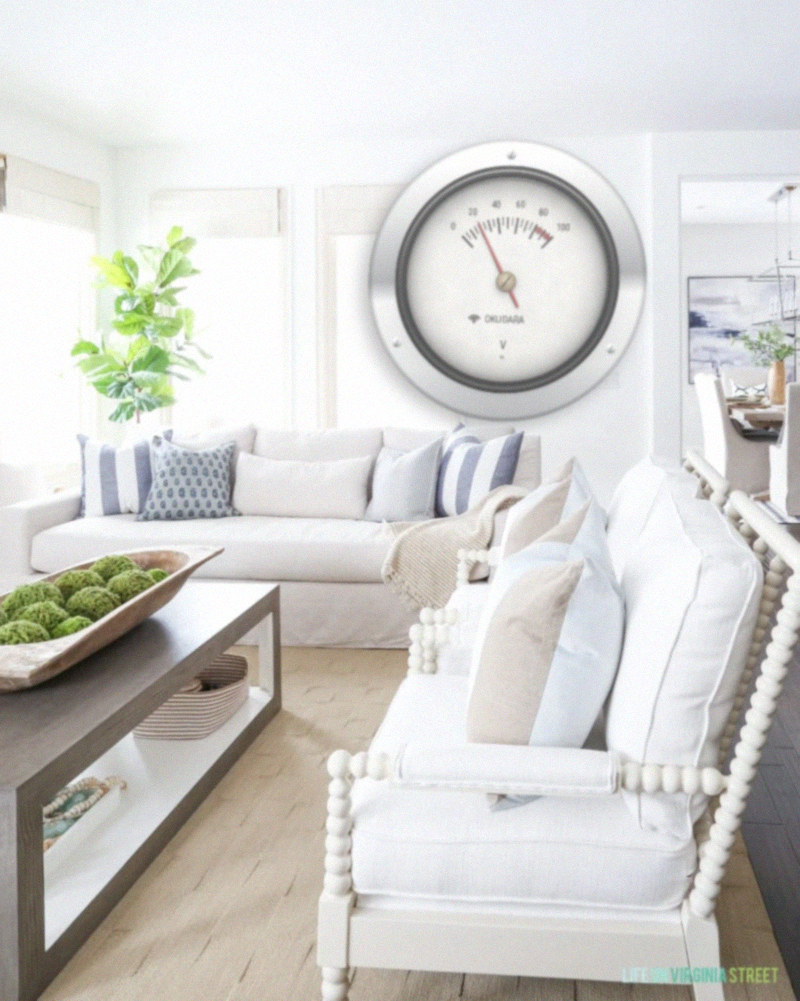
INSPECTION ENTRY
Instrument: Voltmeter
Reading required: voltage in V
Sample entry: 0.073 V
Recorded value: 20 V
